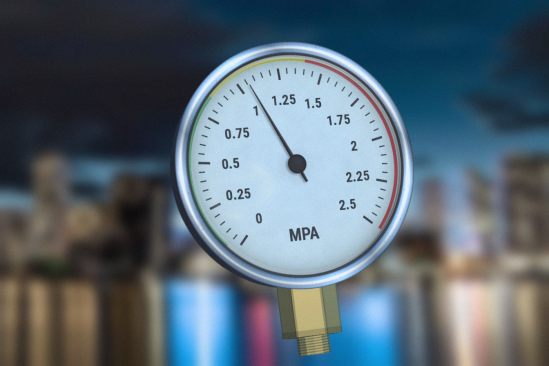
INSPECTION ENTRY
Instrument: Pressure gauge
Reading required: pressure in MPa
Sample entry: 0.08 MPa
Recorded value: 1.05 MPa
